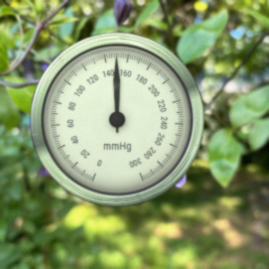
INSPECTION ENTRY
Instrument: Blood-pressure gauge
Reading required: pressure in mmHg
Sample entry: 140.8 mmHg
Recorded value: 150 mmHg
